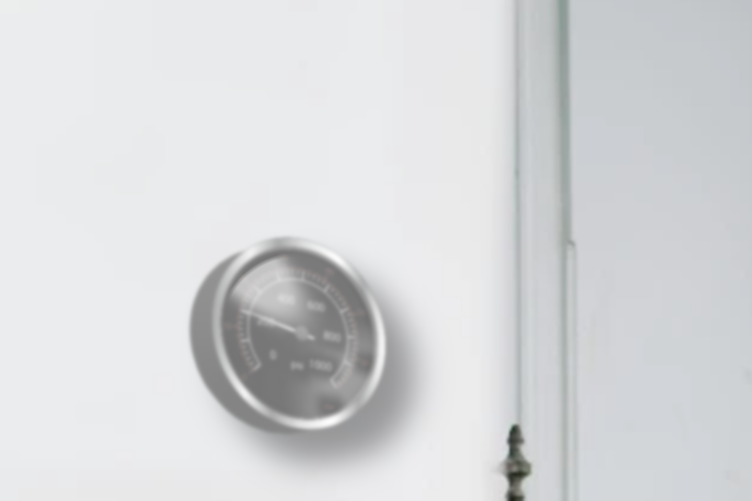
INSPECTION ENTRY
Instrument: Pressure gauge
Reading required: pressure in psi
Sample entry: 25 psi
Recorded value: 200 psi
